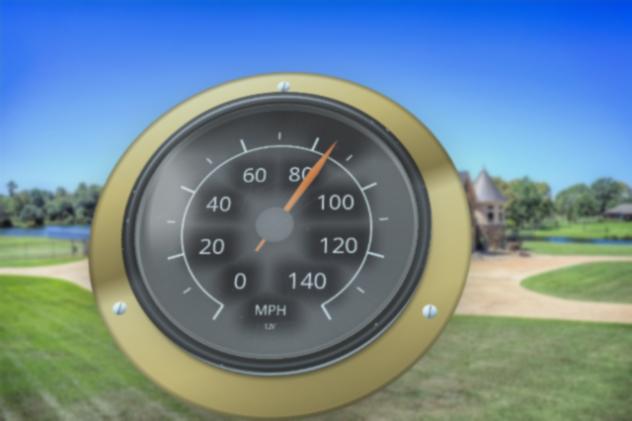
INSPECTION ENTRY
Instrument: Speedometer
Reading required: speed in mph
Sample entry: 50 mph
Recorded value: 85 mph
